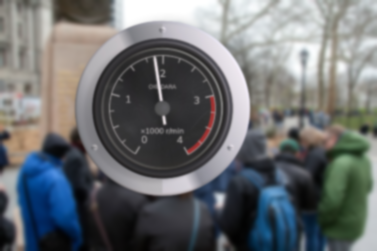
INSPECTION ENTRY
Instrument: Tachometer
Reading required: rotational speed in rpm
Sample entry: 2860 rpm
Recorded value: 1875 rpm
